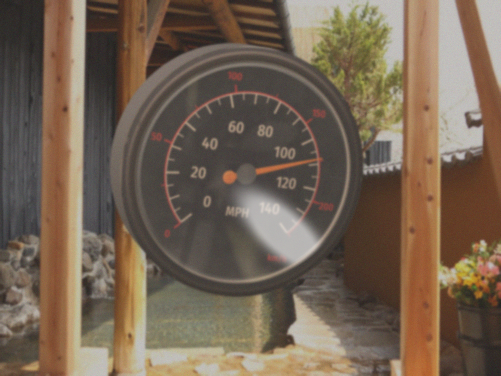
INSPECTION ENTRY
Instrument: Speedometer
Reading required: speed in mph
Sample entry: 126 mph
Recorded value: 107.5 mph
